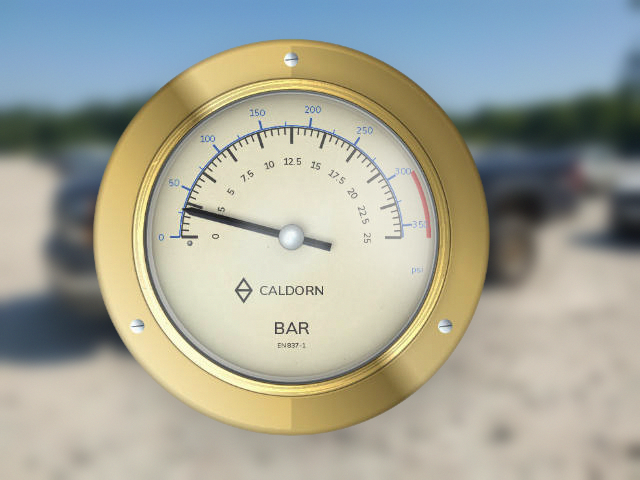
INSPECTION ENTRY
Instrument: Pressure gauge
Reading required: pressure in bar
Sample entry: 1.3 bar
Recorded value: 2 bar
